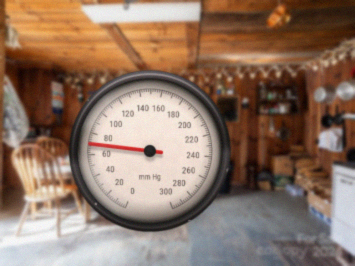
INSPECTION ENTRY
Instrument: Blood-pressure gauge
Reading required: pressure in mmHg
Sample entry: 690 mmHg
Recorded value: 70 mmHg
